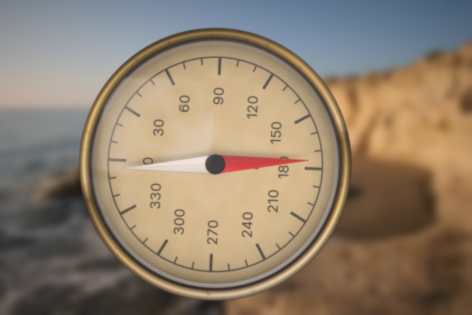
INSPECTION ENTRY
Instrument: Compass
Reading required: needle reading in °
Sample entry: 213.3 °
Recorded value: 175 °
